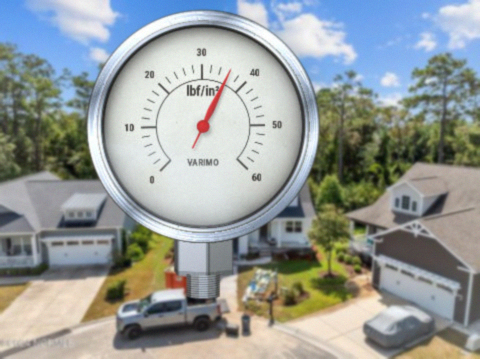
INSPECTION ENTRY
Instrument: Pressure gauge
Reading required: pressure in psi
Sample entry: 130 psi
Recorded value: 36 psi
